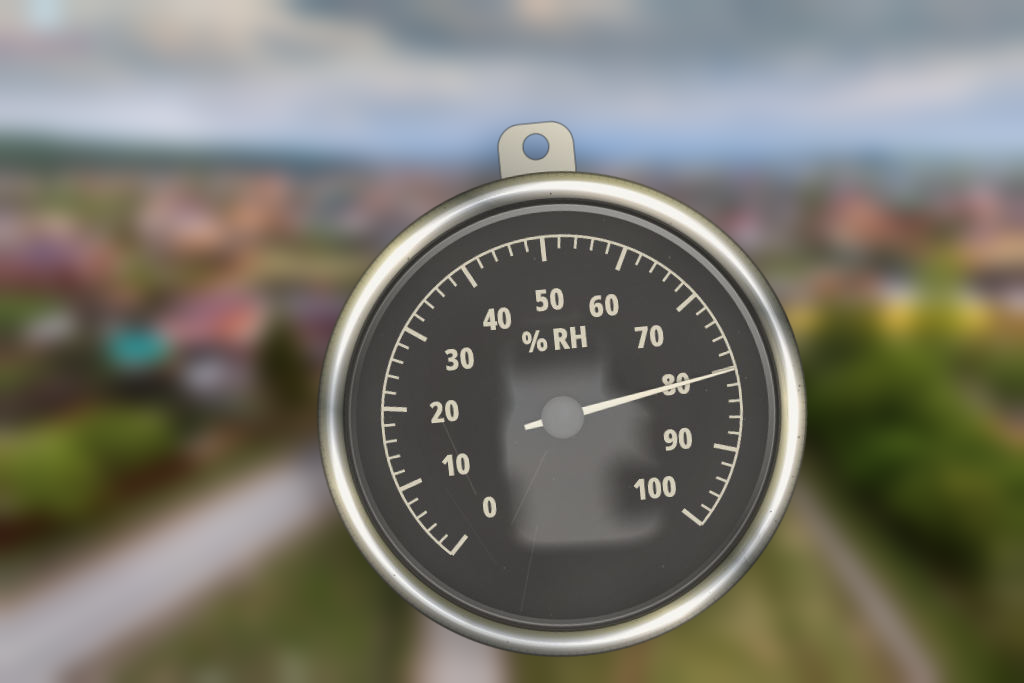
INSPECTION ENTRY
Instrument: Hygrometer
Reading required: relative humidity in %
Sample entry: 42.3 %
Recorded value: 80 %
